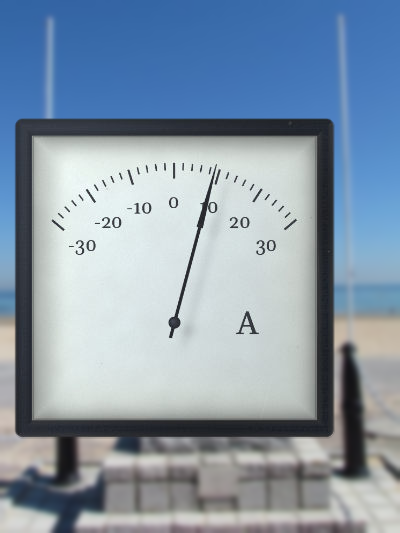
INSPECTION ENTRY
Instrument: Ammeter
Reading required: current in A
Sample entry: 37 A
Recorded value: 9 A
